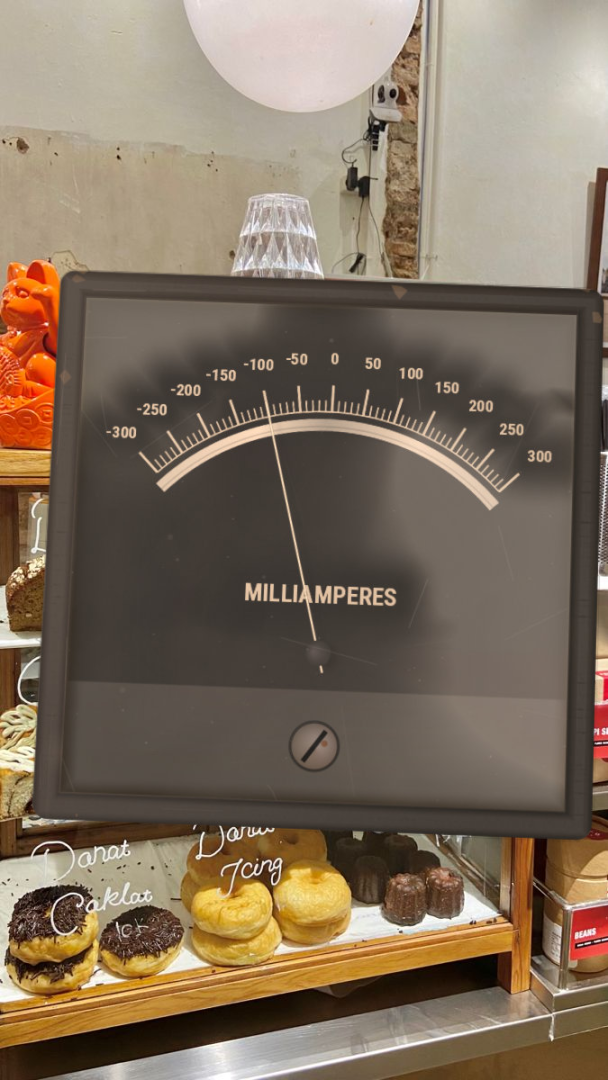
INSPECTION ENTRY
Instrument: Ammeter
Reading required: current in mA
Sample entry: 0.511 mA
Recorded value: -100 mA
